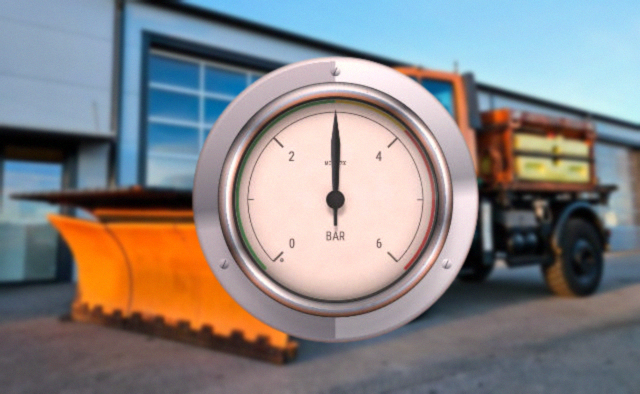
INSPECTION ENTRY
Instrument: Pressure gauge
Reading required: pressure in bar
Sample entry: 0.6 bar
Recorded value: 3 bar
